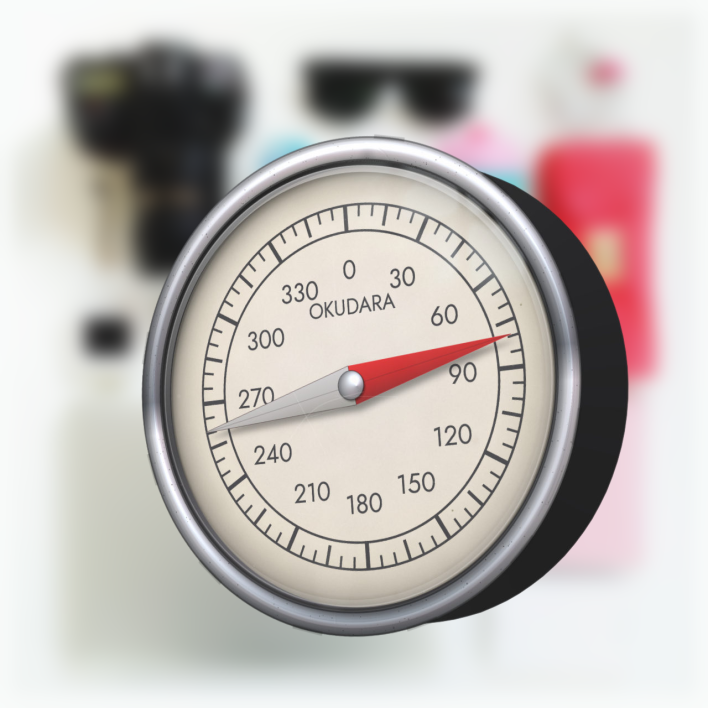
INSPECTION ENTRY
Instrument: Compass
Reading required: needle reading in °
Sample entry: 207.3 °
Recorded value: 80 °
